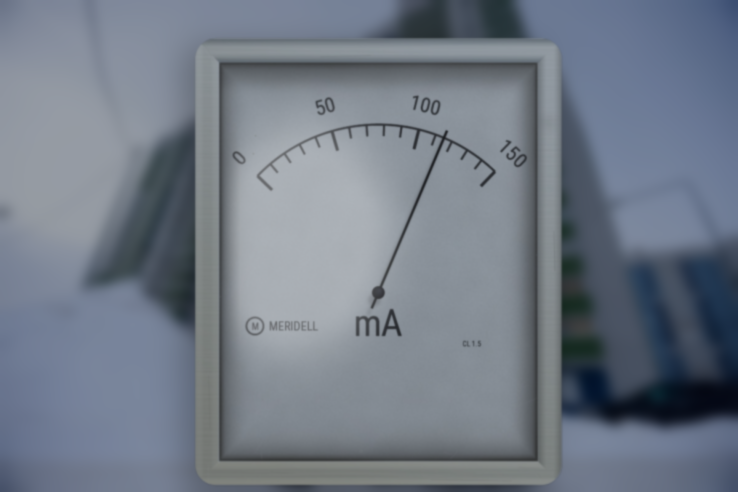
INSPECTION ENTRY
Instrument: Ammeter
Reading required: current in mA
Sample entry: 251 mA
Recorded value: 115 mA
